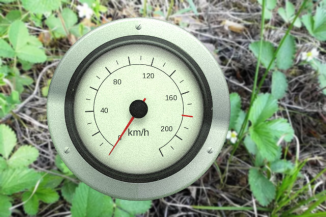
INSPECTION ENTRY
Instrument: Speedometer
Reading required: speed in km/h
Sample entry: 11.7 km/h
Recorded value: 0 km/h
